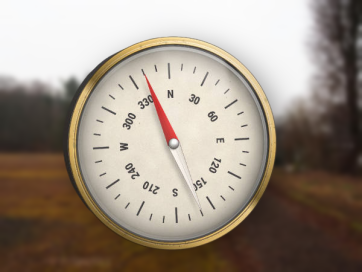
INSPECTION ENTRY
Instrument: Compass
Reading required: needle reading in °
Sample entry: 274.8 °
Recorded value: 340 °
